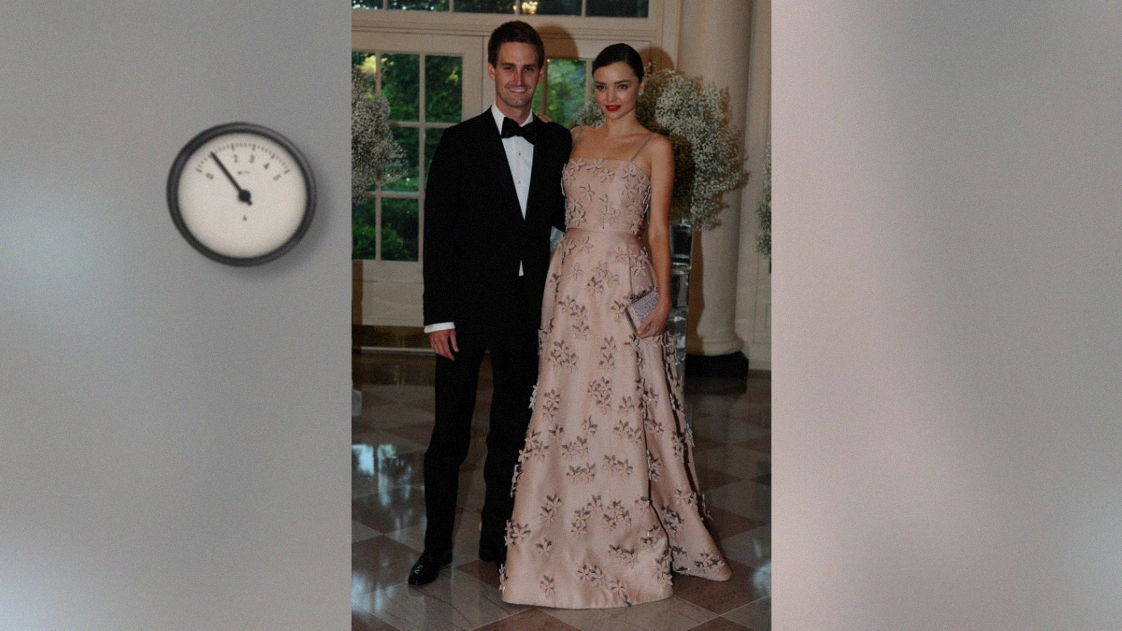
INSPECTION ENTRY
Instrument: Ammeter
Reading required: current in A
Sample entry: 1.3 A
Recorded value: 1 A
